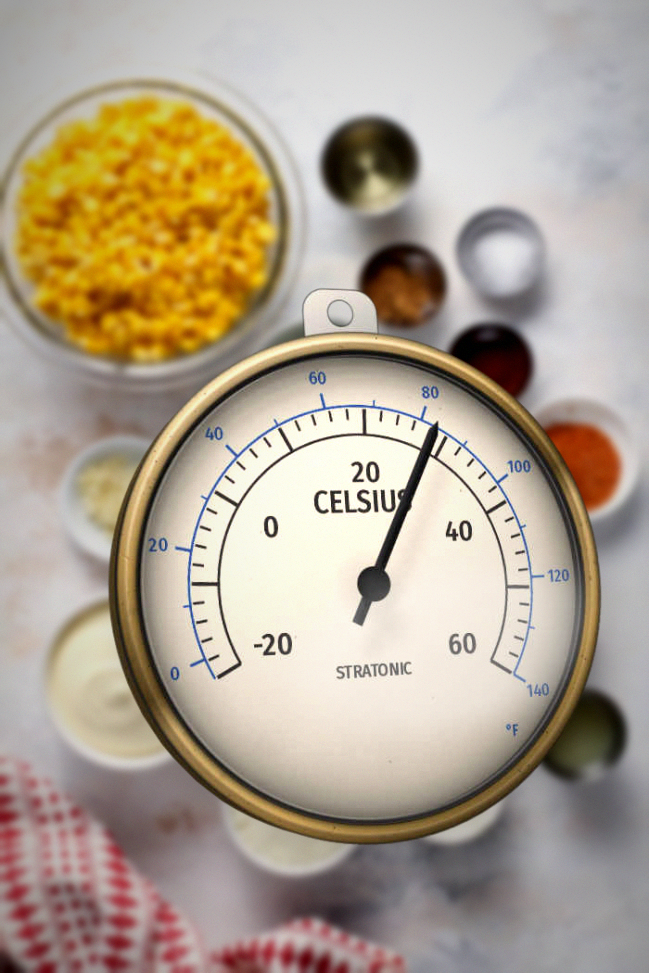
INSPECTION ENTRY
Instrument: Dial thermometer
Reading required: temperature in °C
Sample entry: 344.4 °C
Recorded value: 28 °C
